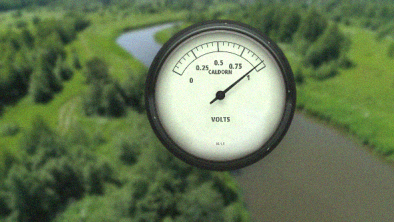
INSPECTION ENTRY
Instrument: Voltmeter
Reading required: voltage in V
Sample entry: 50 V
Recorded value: 0.95 V
